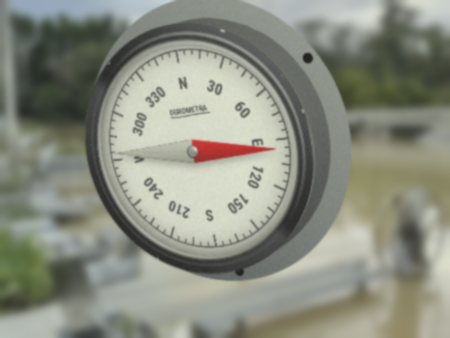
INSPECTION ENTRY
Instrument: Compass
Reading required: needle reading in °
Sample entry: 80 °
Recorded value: 95 °
